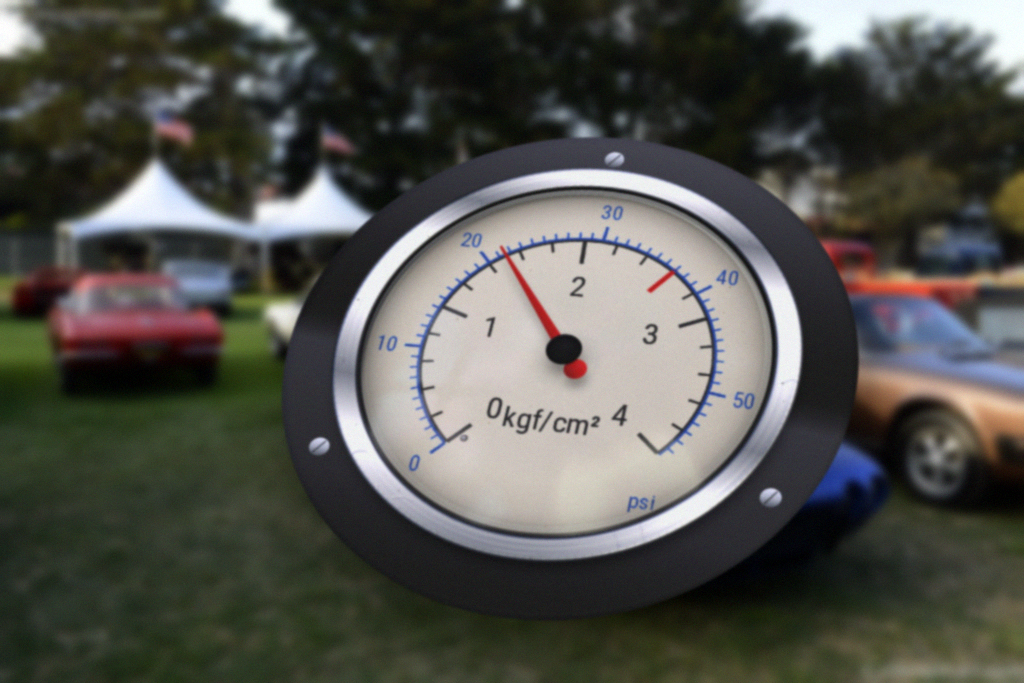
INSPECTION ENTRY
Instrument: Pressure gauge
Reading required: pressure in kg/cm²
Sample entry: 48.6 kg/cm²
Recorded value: 1.5 kg/cm²
